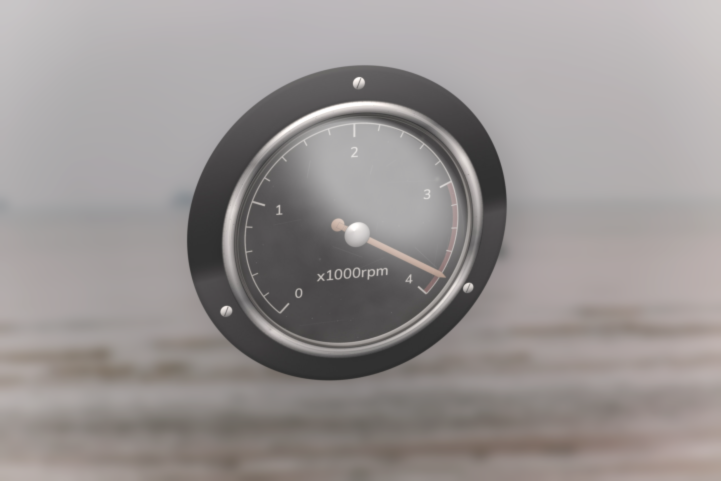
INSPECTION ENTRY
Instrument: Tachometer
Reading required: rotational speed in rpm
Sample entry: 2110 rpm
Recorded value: 3800 rpm
